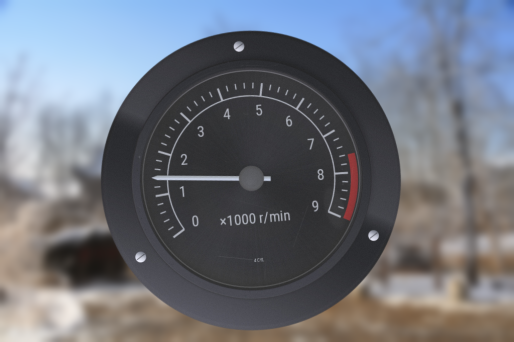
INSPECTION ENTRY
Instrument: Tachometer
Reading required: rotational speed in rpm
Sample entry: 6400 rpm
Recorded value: 1400 rpm
